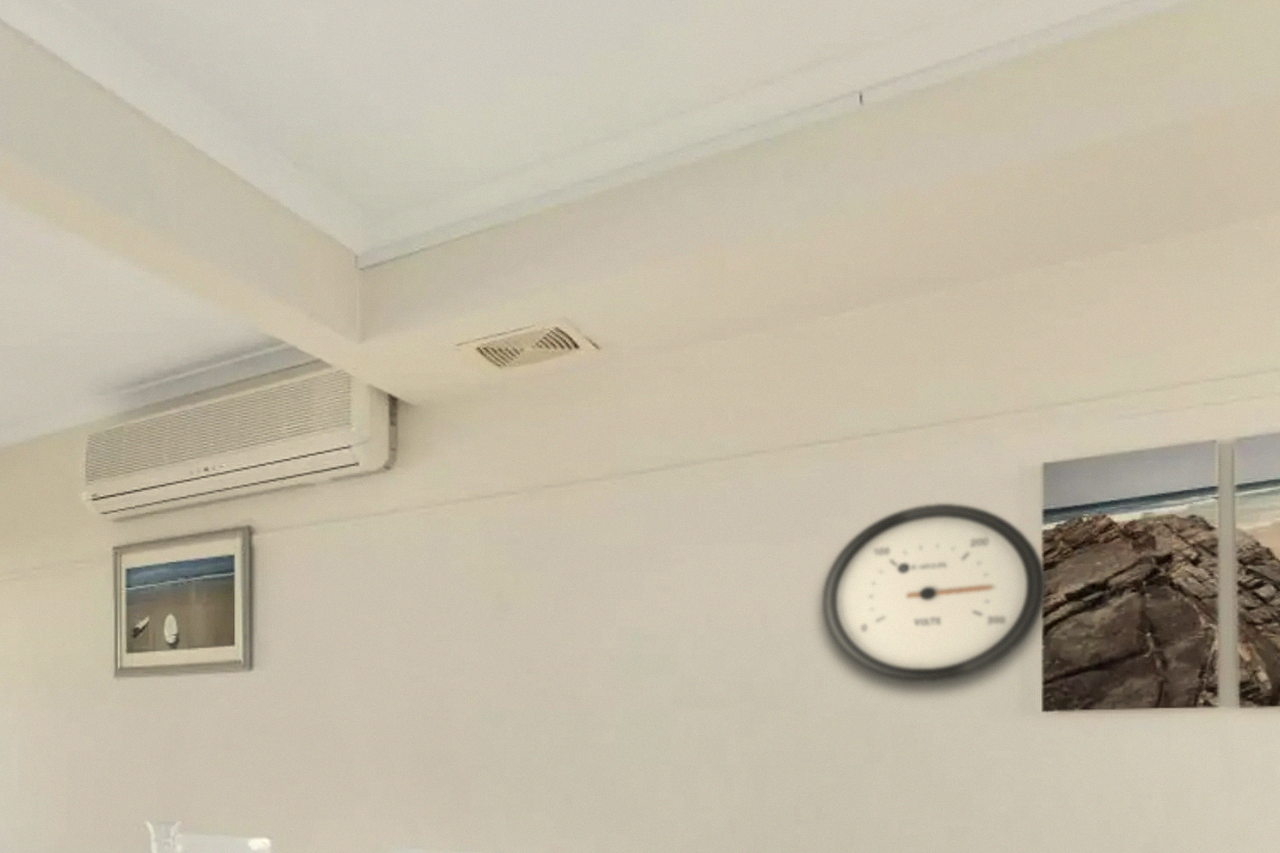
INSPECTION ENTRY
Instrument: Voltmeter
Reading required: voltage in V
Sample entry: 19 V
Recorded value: 260 V
